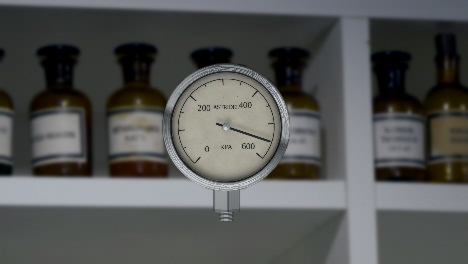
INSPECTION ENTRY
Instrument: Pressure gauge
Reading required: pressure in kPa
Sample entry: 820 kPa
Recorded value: 550 kPa
